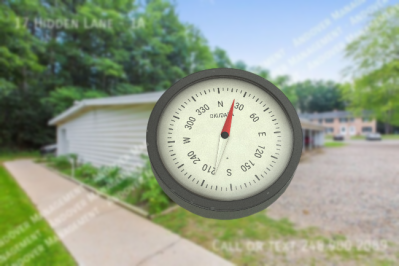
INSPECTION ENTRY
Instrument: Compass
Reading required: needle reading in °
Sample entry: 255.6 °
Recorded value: 20 °
